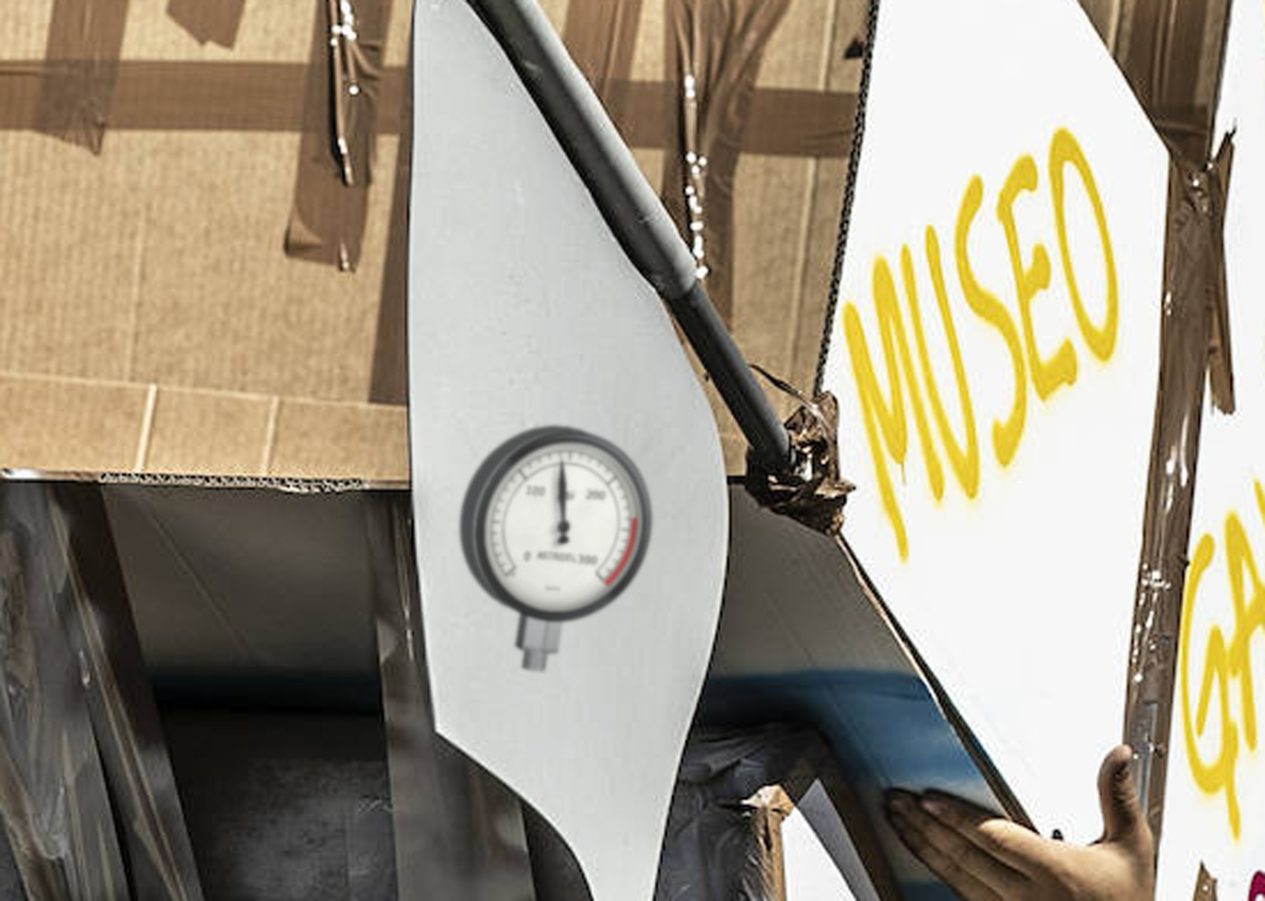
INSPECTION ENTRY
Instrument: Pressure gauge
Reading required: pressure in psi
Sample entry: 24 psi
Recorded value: 140 psi
